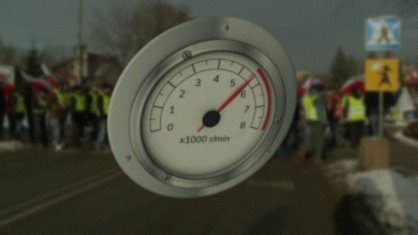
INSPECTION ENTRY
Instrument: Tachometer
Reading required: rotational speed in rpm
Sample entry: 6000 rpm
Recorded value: 5500 rpm
